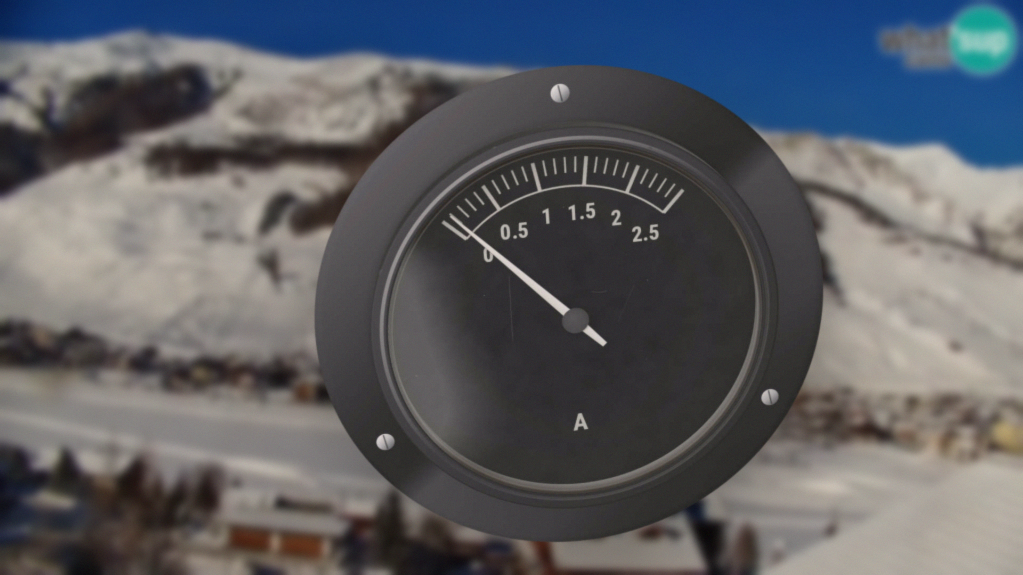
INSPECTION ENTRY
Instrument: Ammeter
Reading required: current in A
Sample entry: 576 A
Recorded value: 0.1 A
